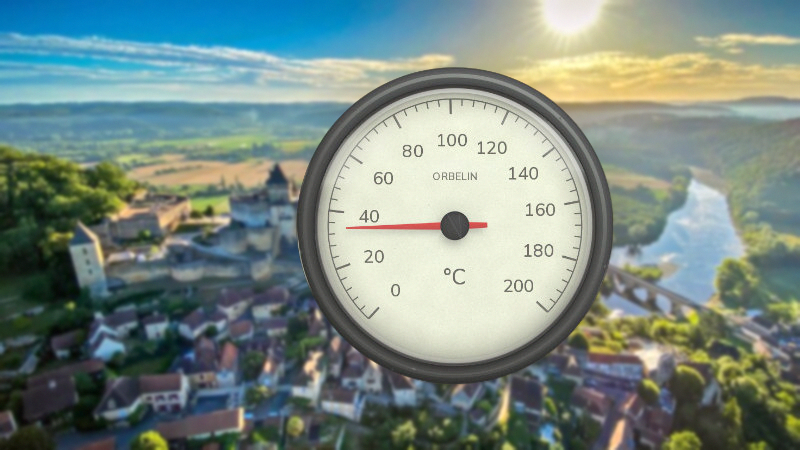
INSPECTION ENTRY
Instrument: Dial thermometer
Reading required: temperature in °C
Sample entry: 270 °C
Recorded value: 34 °C
